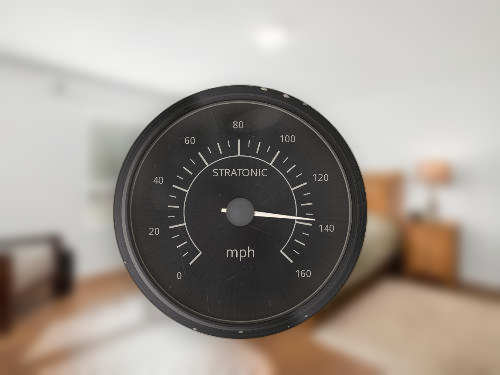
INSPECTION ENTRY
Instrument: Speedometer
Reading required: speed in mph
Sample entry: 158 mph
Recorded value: 137.5 mph
